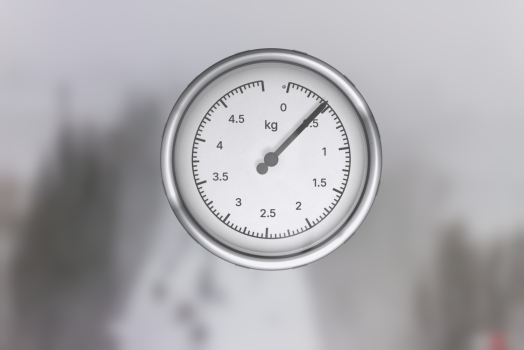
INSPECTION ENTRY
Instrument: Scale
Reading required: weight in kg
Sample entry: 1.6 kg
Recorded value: 0.45 kg
